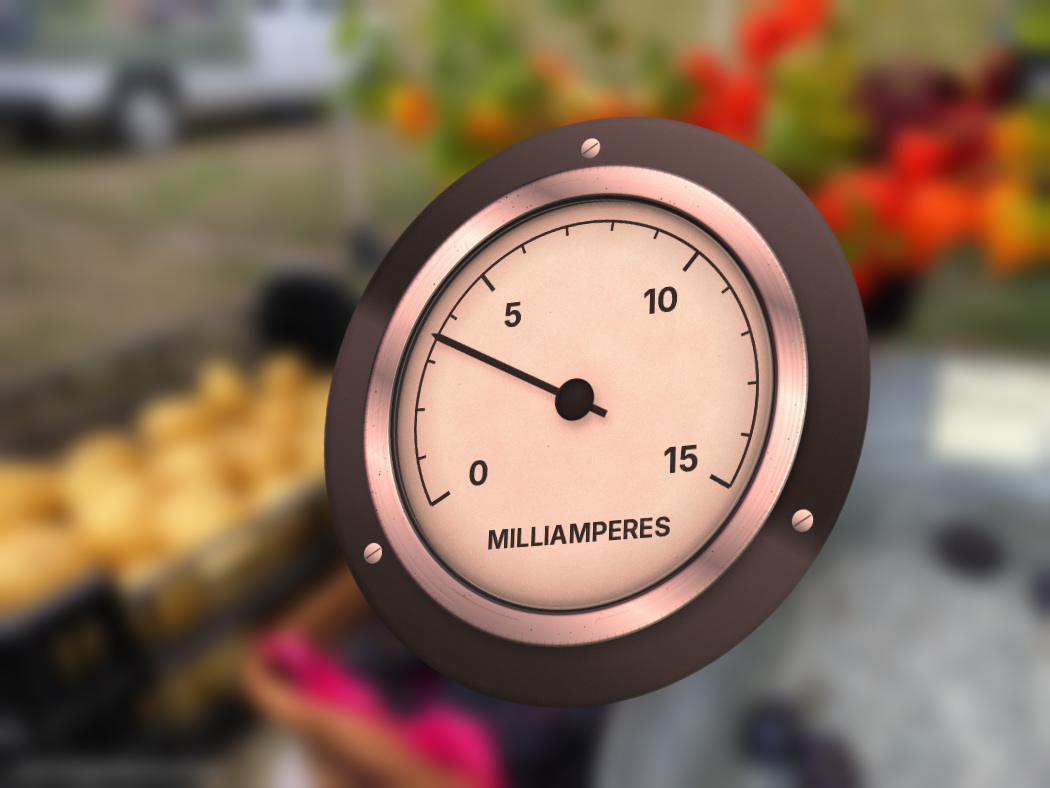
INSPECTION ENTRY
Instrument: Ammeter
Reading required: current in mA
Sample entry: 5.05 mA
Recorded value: 3.5 mA
